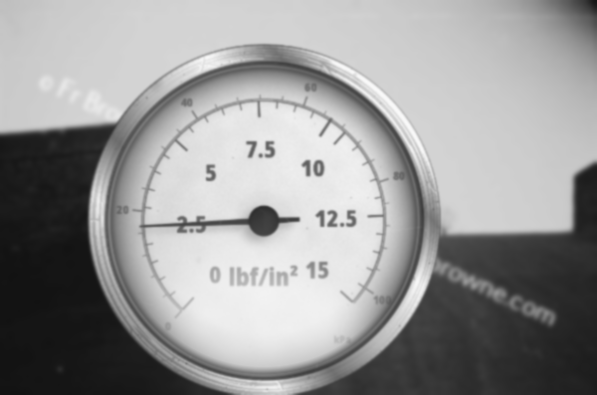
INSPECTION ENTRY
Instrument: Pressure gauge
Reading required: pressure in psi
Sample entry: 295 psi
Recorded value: 2.5 psi
